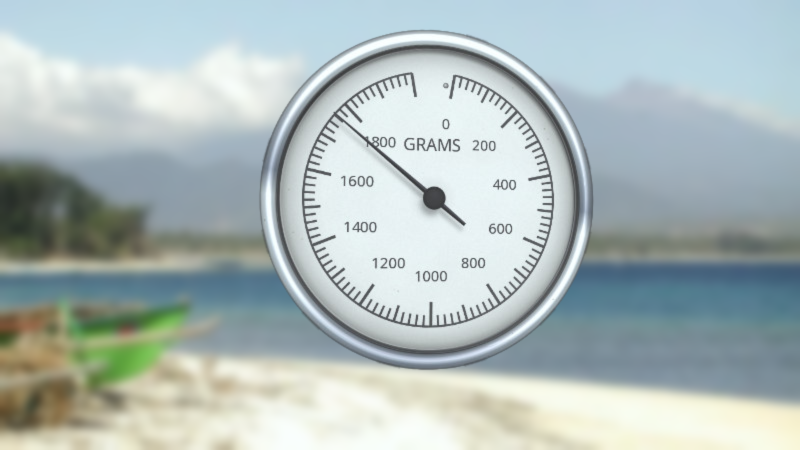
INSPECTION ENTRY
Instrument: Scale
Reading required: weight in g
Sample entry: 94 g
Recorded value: 1760 g
